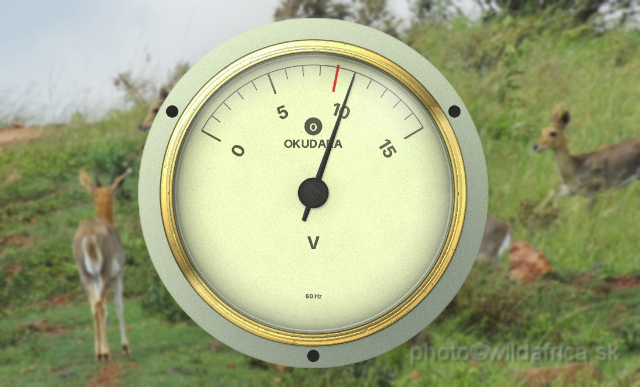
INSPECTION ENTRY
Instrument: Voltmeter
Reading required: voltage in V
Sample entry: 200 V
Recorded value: 10 V
